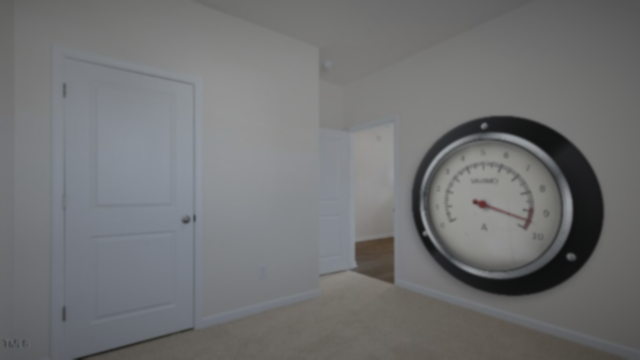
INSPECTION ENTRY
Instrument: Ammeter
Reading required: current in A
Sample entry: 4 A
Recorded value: 9.5 A
